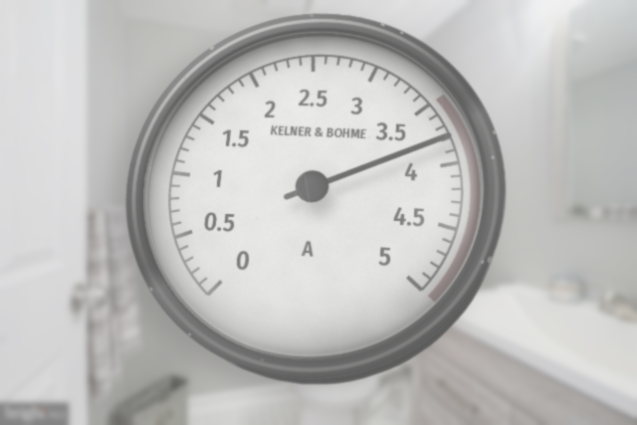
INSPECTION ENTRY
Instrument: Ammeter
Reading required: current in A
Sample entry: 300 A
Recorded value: 3.8 A
